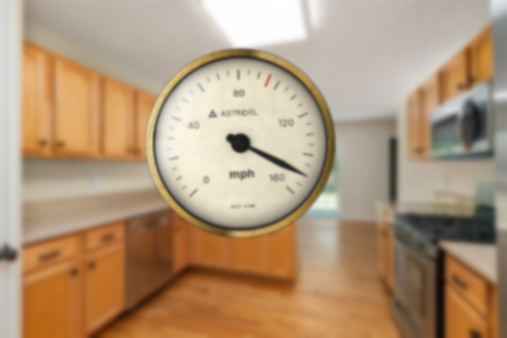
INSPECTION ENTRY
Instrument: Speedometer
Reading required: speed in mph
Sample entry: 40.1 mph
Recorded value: 150 mph
